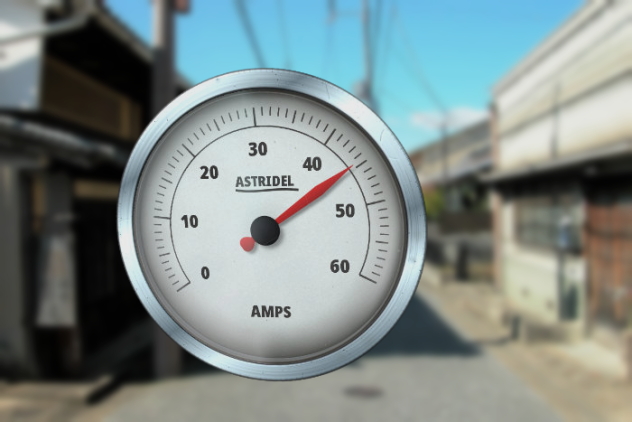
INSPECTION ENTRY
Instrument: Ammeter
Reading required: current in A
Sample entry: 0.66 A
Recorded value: 44.5 A
